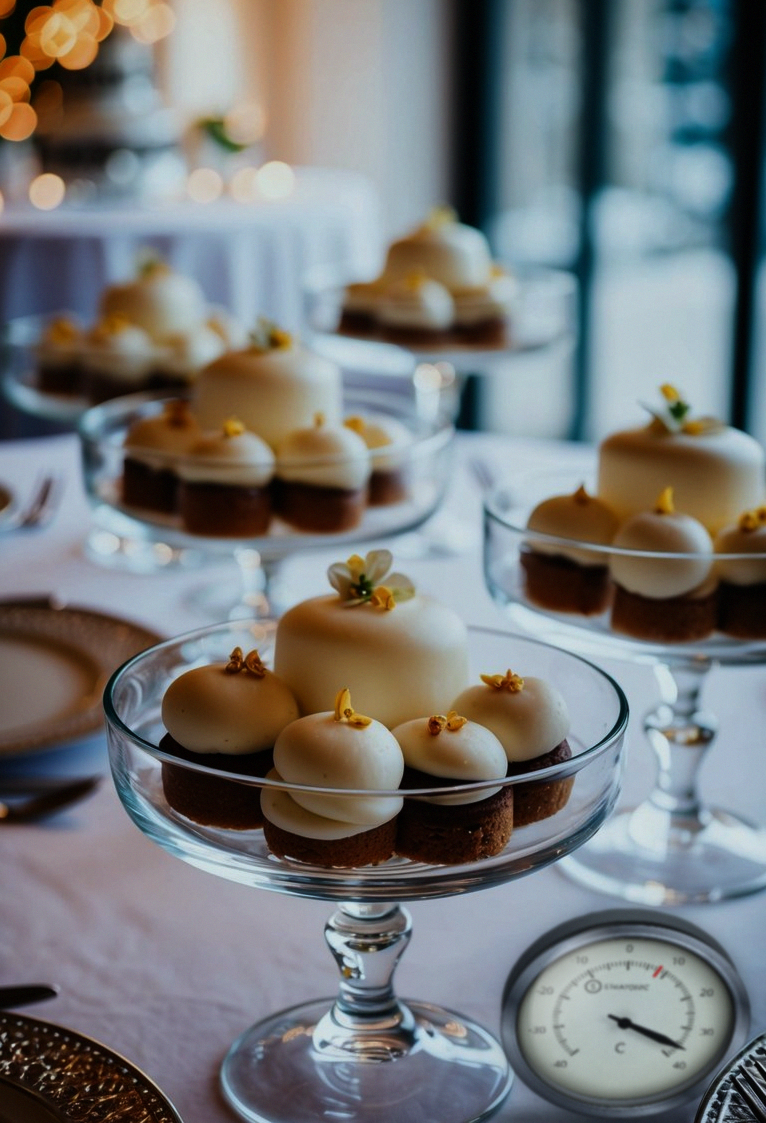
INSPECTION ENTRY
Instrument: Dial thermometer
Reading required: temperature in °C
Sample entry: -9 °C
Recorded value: 35 °C
